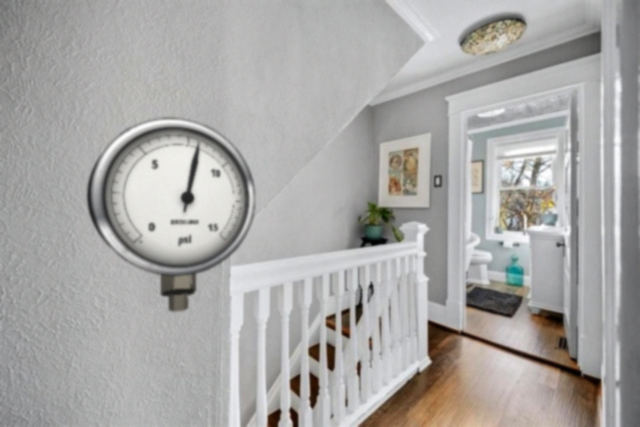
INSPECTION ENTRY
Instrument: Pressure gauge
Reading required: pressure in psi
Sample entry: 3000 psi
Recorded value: 8 psi
